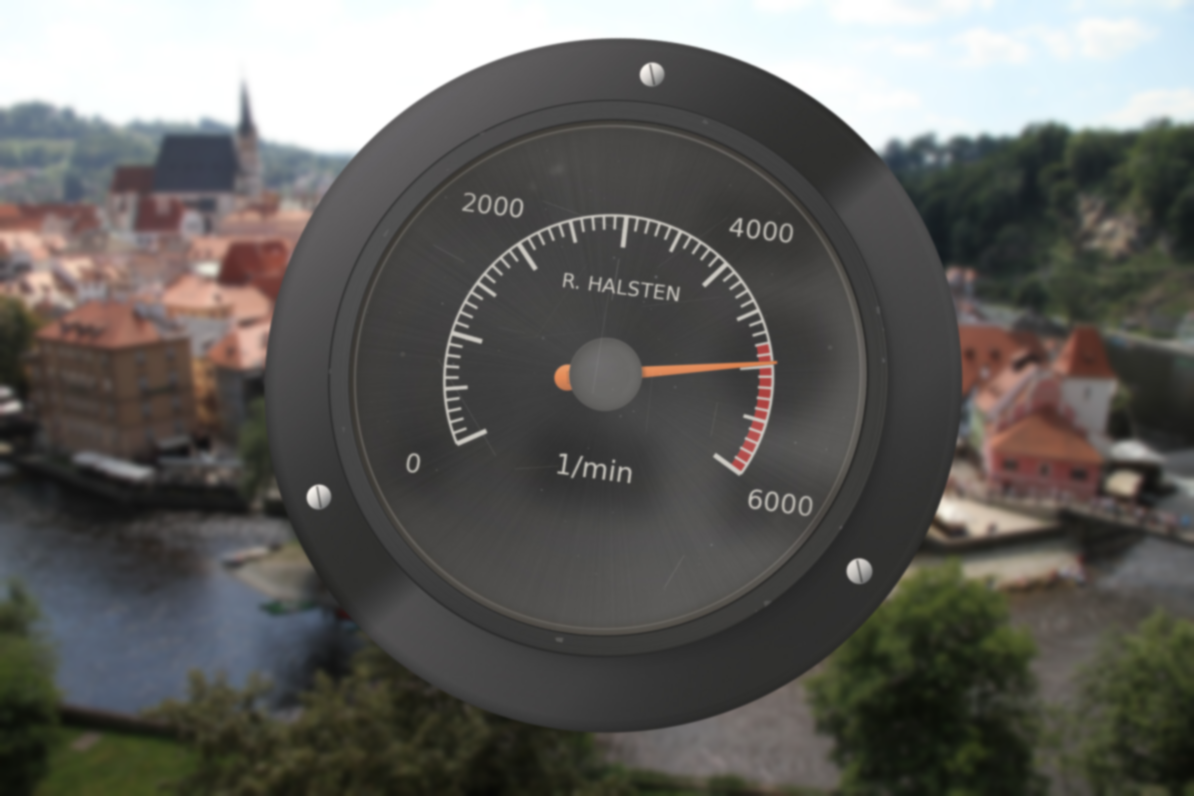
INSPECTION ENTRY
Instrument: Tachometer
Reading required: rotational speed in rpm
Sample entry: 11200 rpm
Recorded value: 5000 rpm
